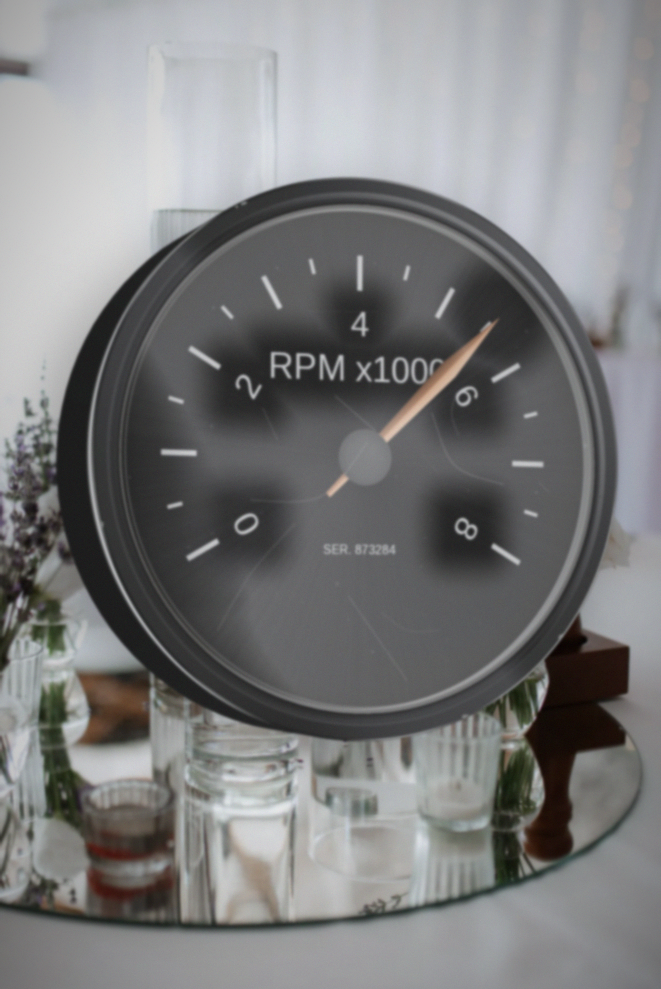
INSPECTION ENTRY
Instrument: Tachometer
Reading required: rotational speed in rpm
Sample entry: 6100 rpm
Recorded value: 5500 rpm
